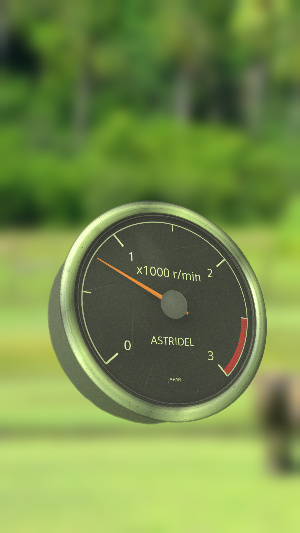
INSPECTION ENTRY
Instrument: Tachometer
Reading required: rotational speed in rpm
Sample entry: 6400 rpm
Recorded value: 750 rpm
